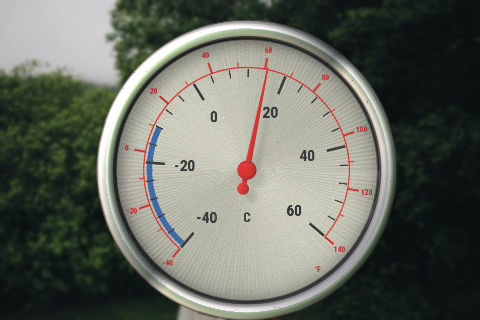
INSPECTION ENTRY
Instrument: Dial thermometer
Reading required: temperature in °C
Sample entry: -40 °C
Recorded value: 16 °C
